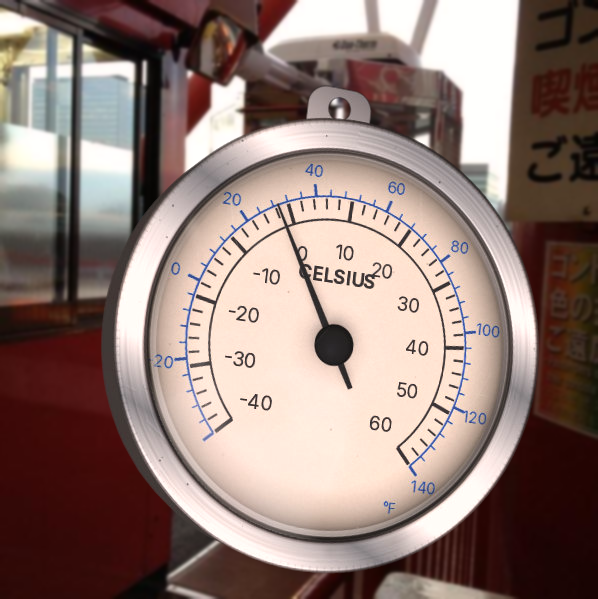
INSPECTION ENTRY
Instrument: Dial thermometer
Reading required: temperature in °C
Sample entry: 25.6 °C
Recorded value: -2 °C
